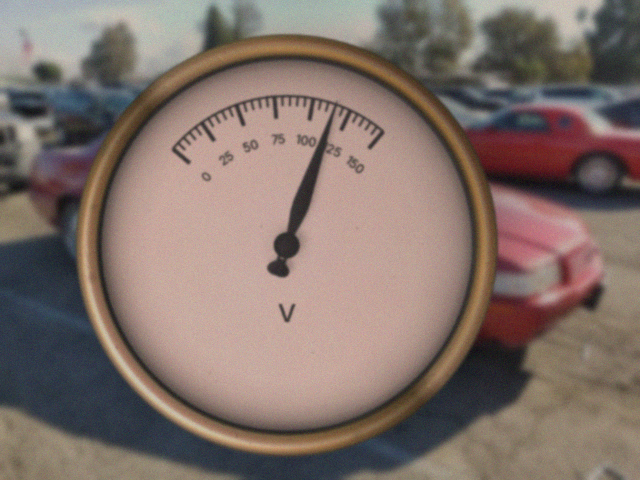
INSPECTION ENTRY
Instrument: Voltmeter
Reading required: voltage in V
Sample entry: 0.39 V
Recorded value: 115 V
